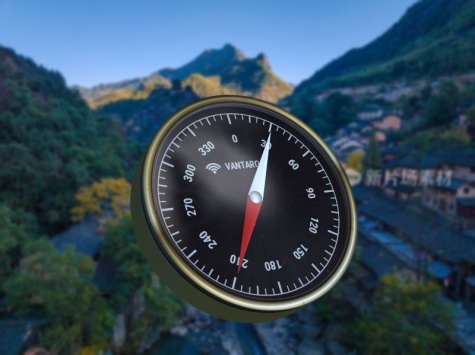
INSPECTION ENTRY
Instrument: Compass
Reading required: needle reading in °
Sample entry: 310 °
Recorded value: 210 °
